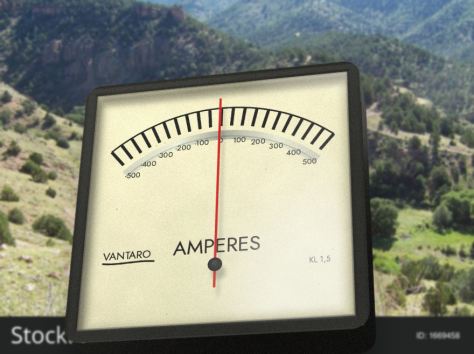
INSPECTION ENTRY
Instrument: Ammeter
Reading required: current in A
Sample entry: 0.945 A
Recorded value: 0 A
